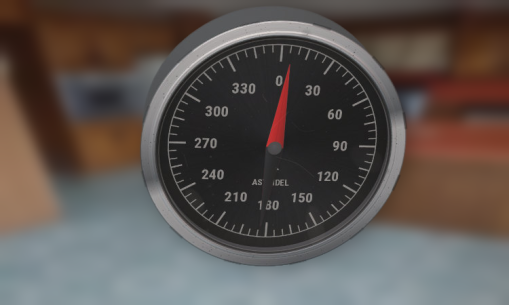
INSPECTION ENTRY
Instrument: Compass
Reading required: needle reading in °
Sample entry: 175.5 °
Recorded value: 5 °
